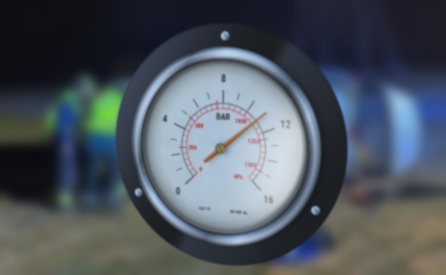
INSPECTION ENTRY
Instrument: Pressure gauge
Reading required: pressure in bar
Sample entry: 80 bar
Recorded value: 11 bar
